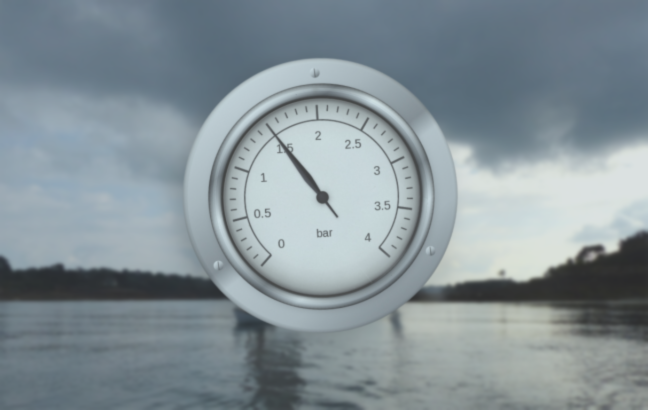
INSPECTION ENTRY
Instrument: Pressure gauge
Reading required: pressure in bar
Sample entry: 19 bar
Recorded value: 1.5 bar
